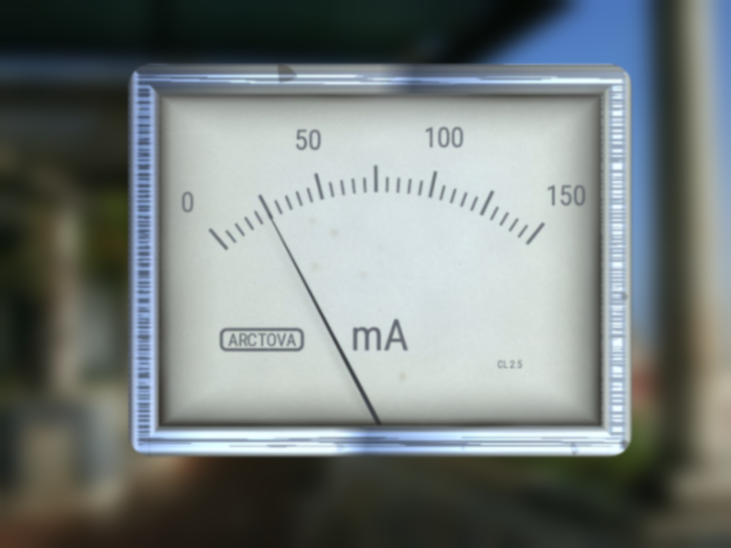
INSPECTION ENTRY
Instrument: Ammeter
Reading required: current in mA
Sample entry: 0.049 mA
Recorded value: 25 mA
